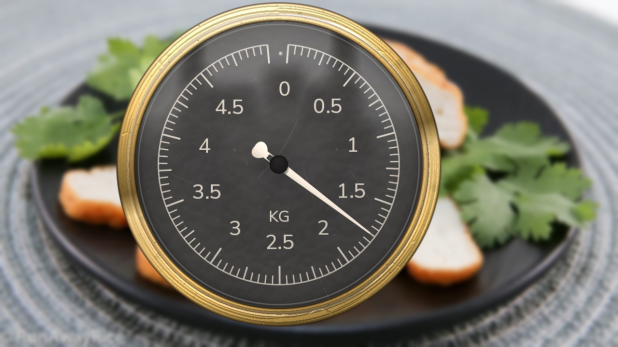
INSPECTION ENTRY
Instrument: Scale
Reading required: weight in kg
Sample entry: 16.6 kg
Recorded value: 1.75 kg
